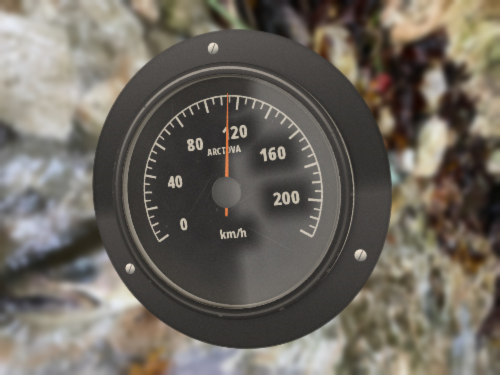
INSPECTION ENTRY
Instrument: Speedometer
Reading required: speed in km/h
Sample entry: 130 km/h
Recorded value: 115 km/h
